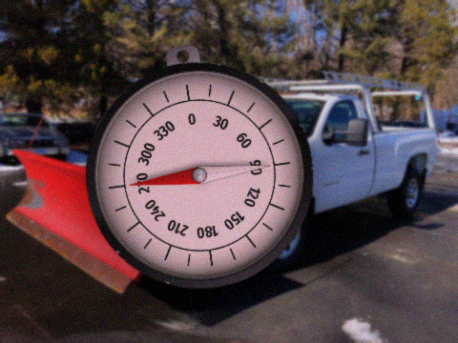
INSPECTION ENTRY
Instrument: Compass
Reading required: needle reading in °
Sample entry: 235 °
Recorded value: 270 °
